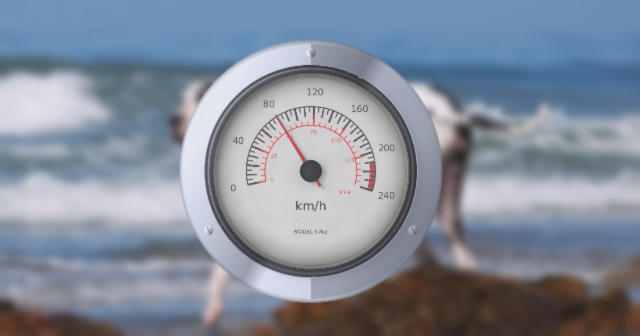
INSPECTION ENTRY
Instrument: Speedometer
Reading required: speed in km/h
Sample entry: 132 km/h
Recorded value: 80 km/h
